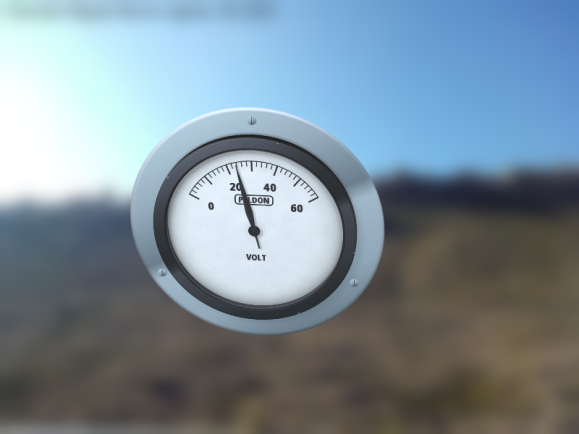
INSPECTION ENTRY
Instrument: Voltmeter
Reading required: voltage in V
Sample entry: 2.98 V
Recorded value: 24 V
